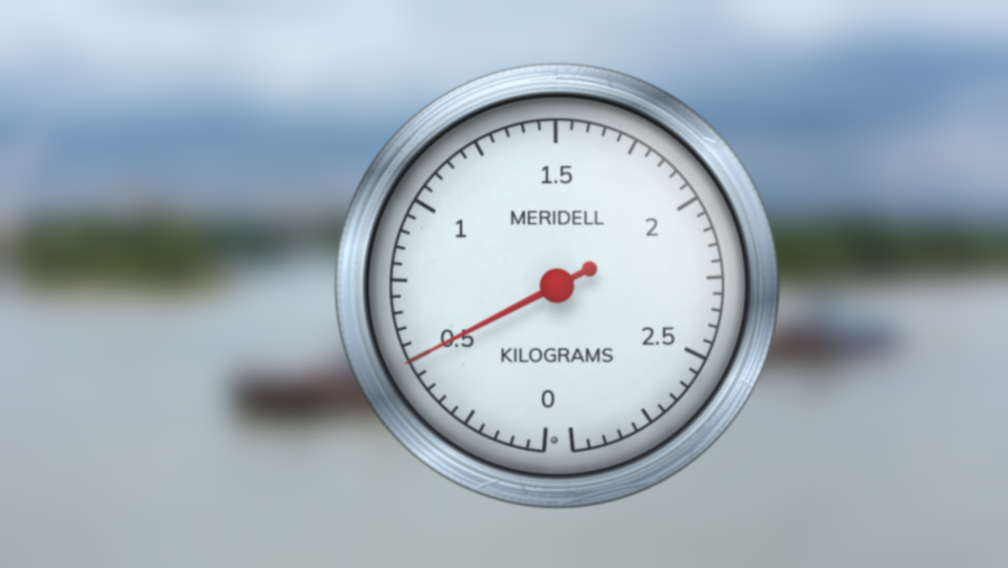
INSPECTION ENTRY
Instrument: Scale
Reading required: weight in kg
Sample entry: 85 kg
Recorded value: 0.5 kg
